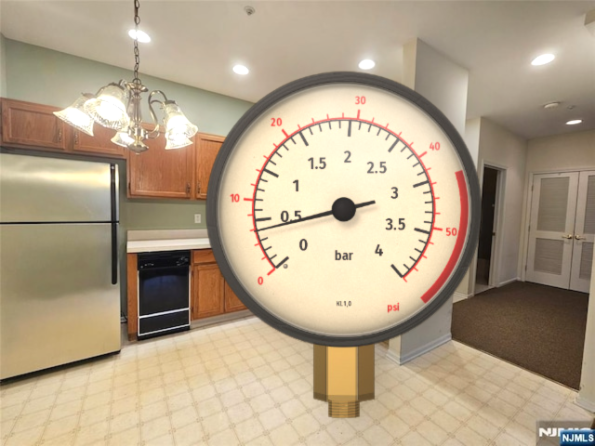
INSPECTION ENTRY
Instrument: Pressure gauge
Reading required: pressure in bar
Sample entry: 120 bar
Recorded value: 0.4 bar
